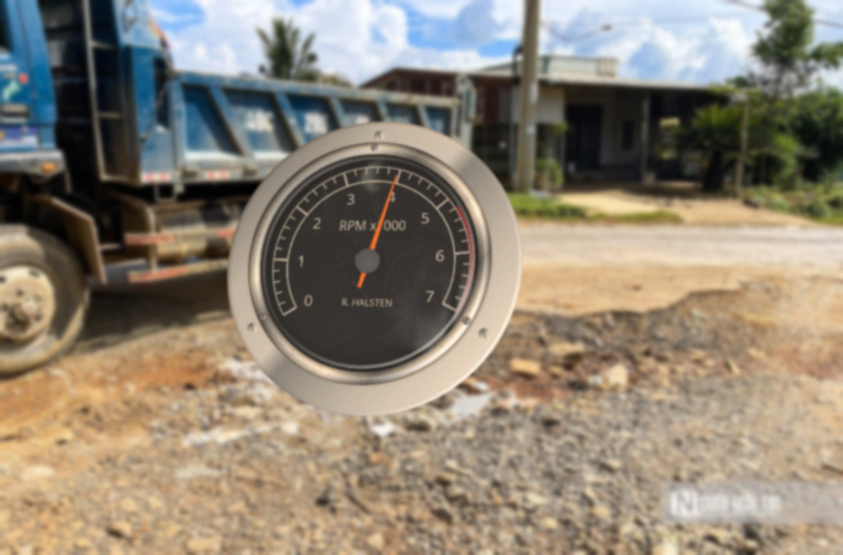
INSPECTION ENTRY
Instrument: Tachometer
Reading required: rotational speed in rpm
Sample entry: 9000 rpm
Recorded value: 4000 rpm
